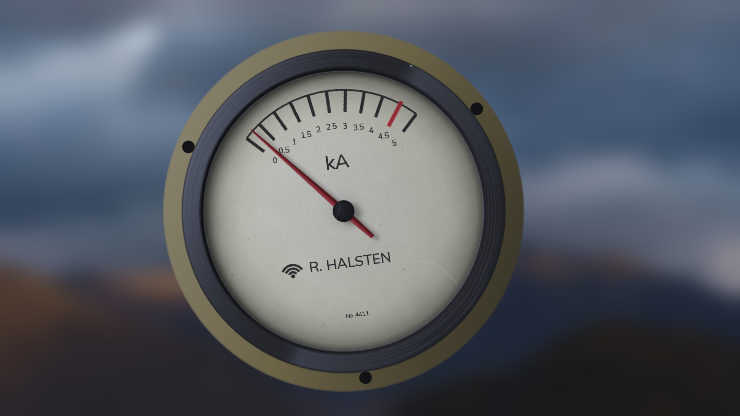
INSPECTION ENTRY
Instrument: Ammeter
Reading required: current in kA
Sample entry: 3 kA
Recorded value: 0.25 kA
